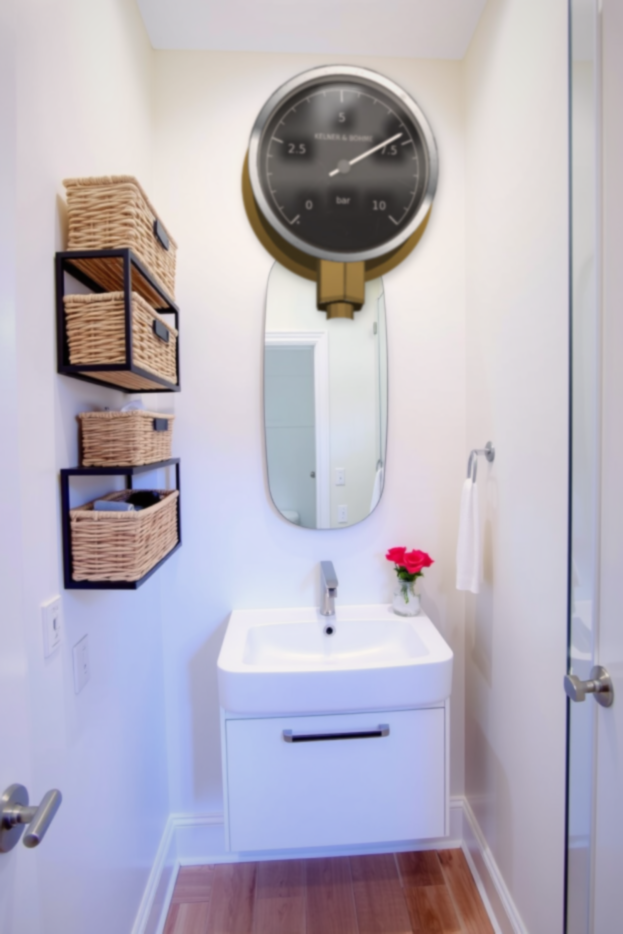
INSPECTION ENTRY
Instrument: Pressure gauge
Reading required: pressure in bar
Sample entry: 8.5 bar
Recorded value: 7.25 bar
